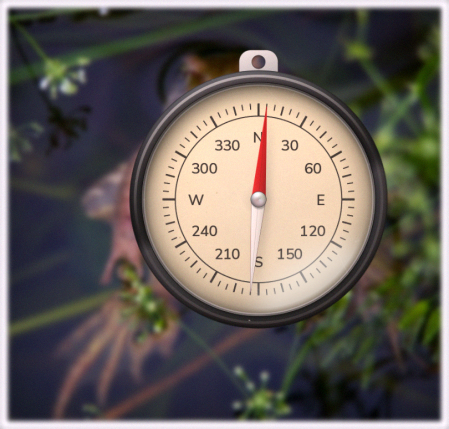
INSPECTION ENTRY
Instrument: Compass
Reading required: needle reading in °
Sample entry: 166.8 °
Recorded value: 5 °
